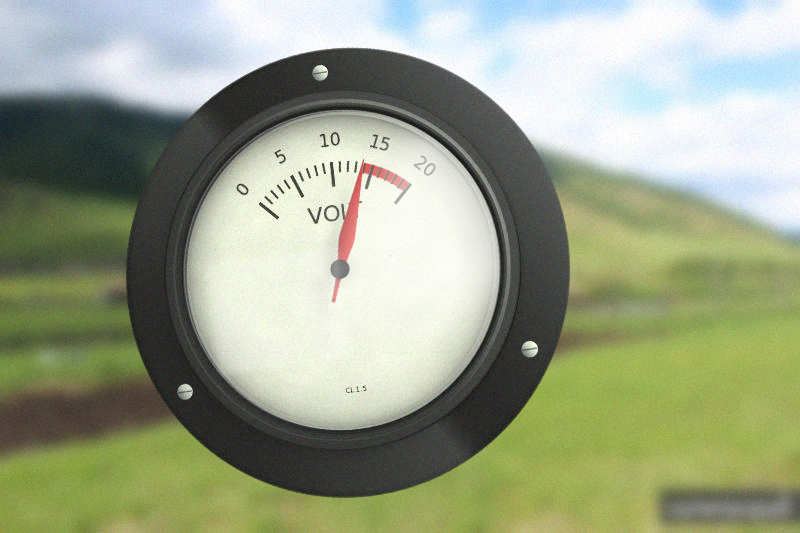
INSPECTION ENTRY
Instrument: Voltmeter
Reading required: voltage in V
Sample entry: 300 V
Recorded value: 14 V
